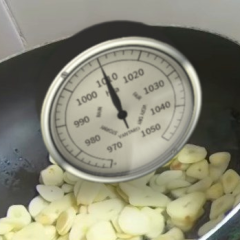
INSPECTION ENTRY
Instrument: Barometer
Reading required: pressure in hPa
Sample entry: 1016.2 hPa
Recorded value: 1010 hPa
